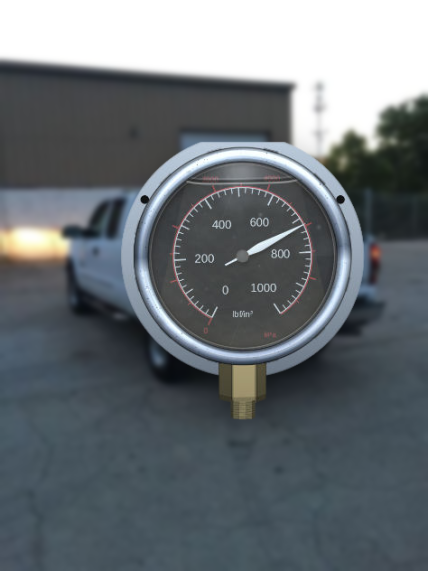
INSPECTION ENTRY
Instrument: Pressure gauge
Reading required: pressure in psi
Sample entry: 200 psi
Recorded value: 720 psi
